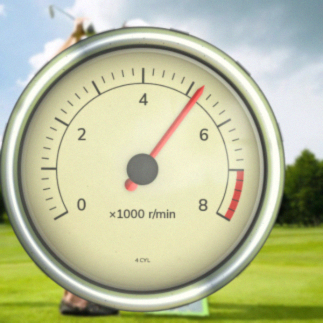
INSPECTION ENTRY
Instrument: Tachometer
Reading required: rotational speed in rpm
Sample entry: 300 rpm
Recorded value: 5200 rpm
